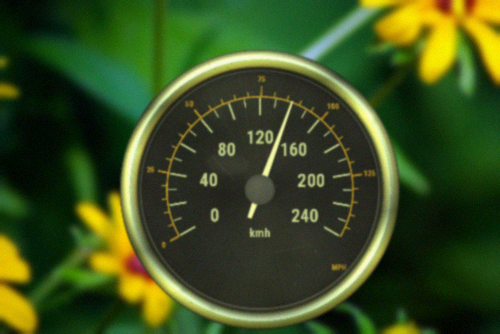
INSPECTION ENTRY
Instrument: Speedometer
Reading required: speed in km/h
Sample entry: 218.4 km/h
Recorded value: 140 km/h
